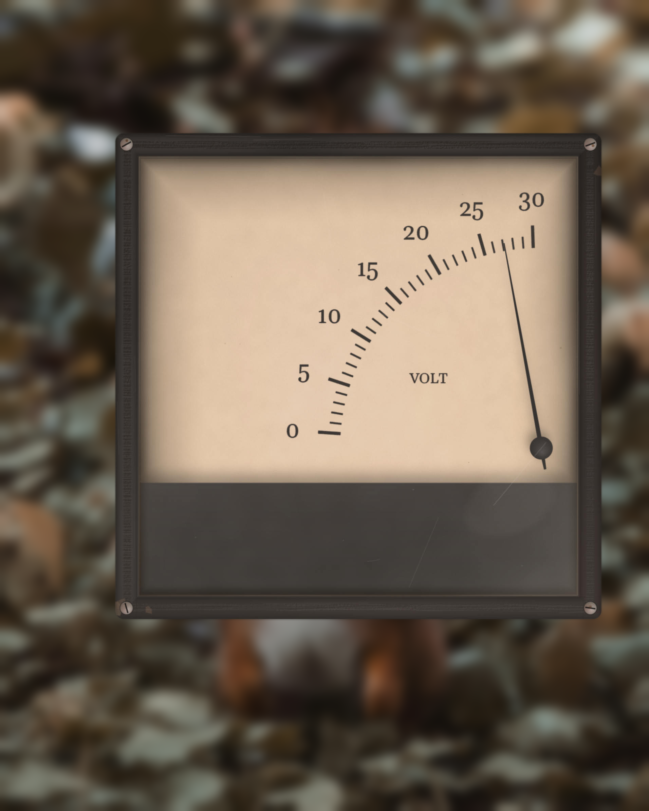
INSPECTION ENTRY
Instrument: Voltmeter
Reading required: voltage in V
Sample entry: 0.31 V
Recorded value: 27 V
